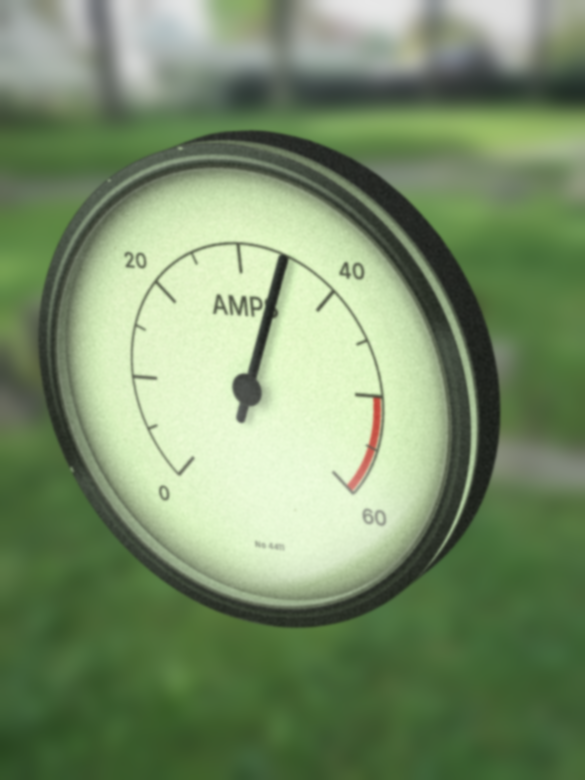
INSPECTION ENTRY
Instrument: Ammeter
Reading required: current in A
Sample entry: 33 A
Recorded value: 35 A
